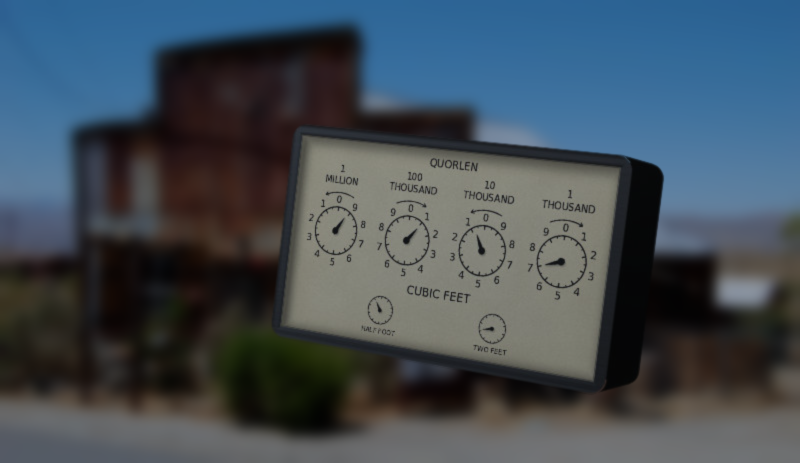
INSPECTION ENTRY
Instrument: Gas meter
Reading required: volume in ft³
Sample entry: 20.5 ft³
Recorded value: 910700 ft³
